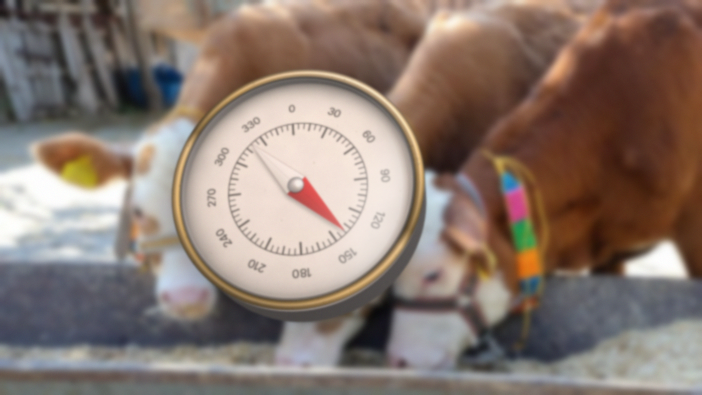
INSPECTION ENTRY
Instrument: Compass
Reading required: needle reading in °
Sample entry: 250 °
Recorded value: 140 °
